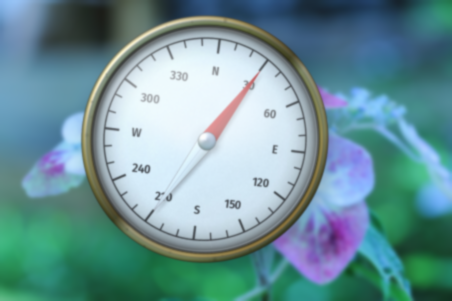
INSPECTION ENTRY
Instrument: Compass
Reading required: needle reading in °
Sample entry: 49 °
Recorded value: 30 °
